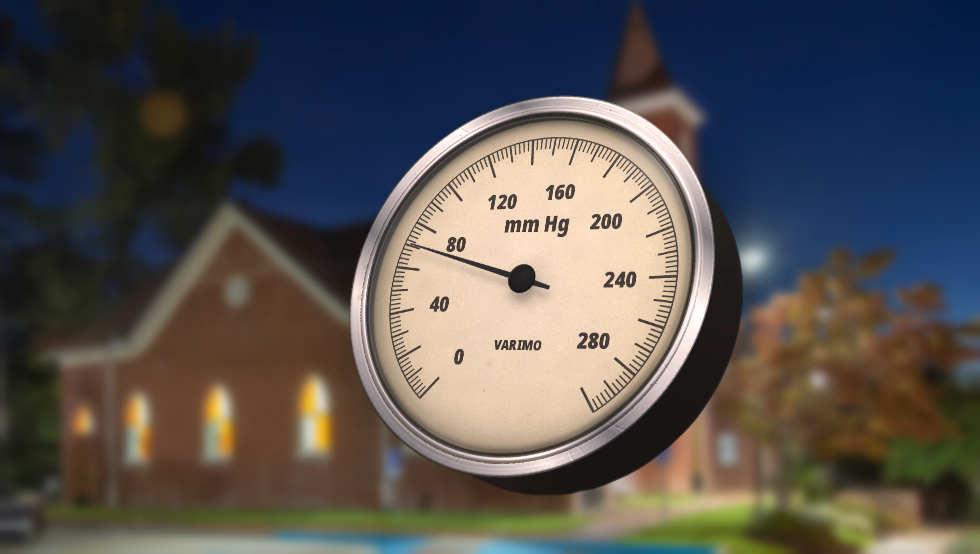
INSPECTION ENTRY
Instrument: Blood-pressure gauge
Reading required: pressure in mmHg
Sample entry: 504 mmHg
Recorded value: 70 mmHg
